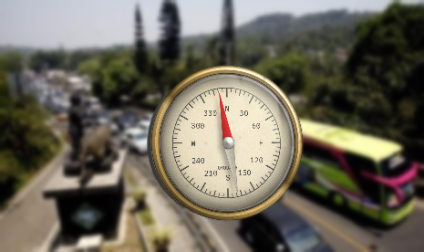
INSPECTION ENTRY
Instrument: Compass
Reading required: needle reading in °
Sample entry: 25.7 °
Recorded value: 350 °
